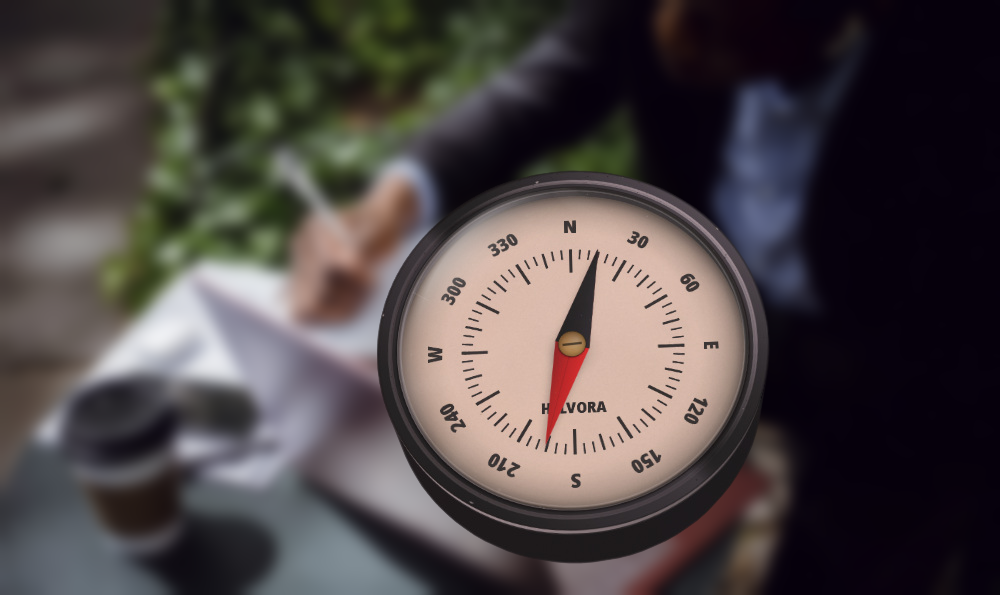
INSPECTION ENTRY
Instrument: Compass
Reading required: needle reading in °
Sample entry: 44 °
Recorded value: 195 °
